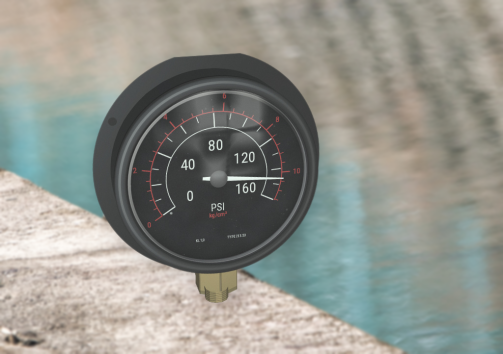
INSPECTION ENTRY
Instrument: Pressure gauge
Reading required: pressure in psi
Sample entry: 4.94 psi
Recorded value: 145 psi
